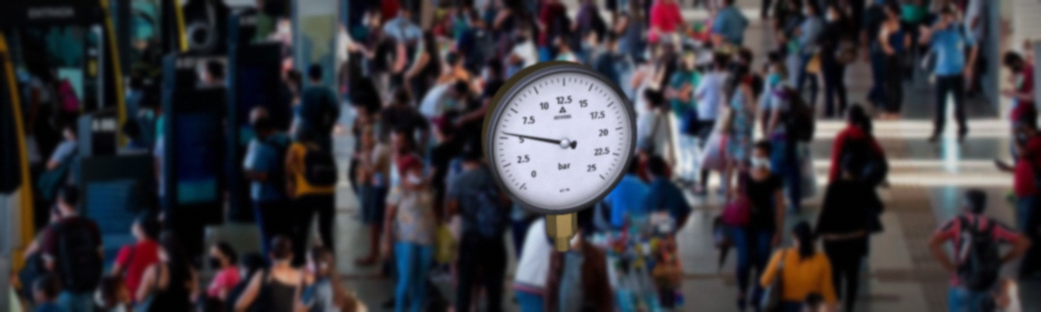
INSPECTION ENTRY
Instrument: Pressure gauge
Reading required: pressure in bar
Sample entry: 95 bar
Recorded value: 5.5 bar
